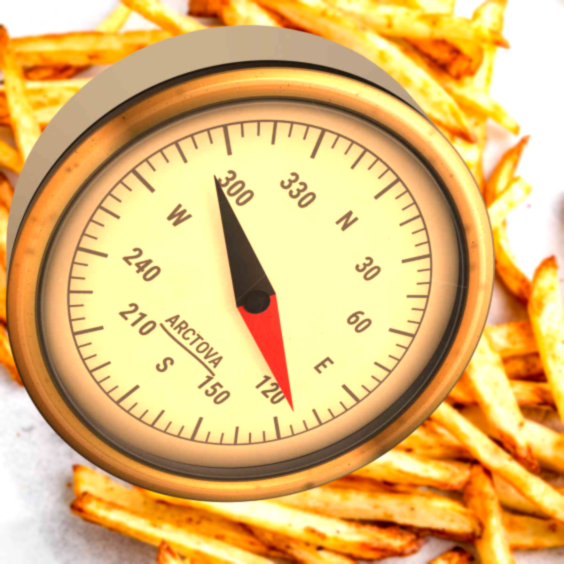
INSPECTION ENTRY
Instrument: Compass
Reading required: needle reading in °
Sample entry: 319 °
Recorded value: 112.5 °
